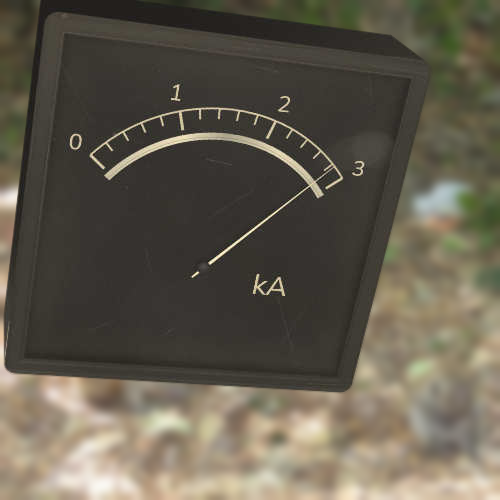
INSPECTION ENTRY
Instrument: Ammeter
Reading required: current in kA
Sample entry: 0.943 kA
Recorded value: 2.8 kA
